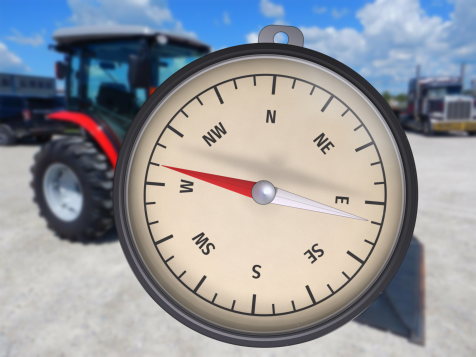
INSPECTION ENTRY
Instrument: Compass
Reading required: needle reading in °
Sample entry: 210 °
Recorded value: 280 °
